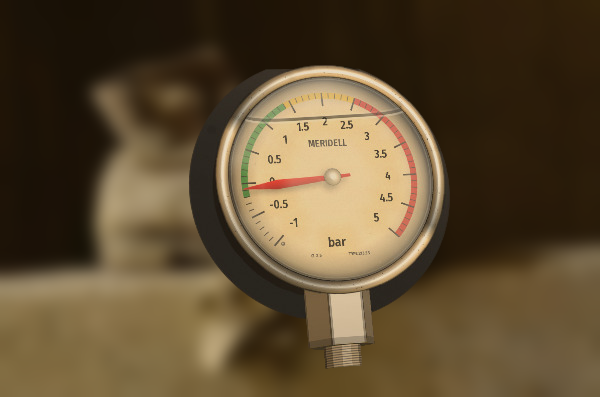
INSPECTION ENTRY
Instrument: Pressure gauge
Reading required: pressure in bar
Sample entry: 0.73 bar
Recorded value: -0.1 bar
